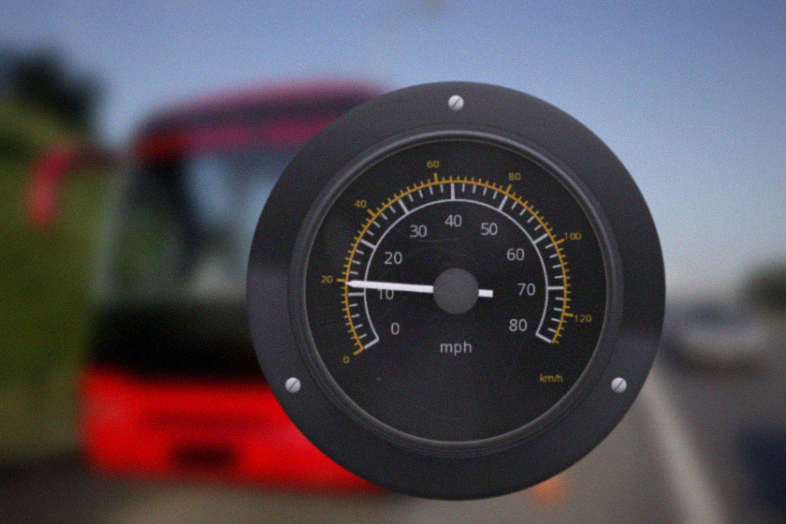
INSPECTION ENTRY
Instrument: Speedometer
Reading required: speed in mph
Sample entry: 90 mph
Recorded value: 12 mph
